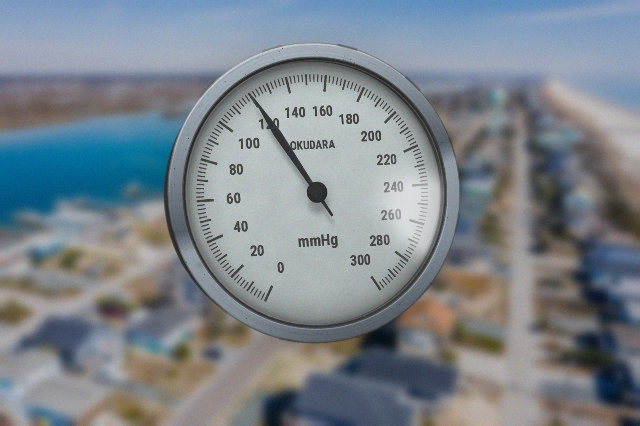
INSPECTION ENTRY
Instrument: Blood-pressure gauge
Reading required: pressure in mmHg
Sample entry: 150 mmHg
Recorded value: 120 mmHg
